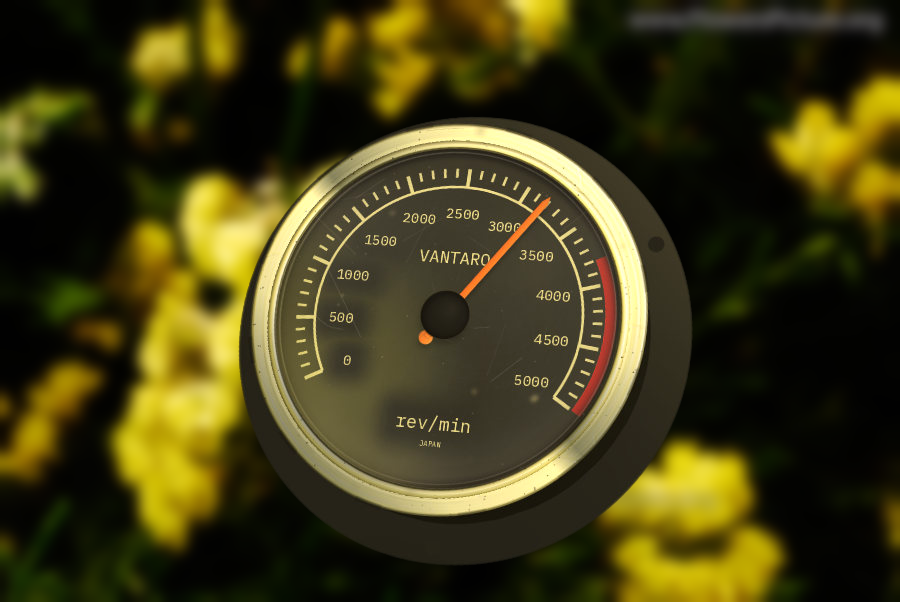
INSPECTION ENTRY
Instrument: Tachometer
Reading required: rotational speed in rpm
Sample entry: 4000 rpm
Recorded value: 3200 rpm
